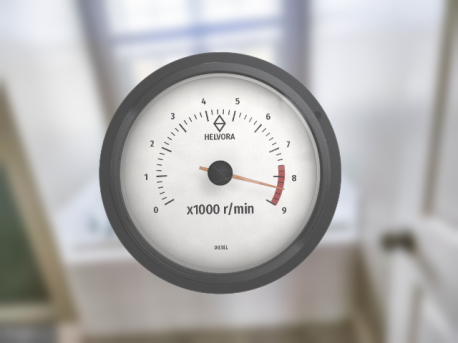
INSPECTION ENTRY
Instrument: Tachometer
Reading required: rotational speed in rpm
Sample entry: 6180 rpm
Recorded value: 8400 rpm
